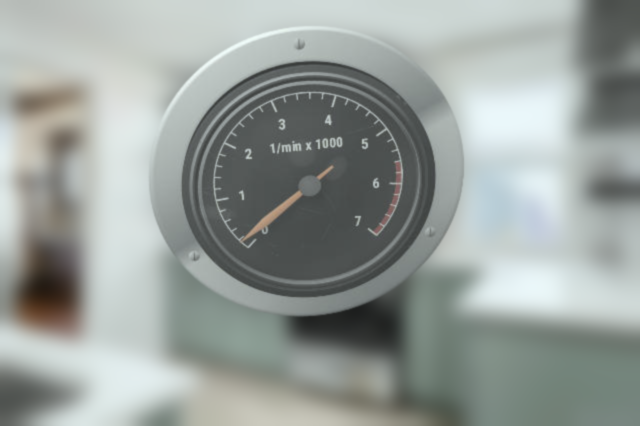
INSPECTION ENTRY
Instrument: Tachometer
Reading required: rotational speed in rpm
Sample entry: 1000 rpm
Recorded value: 200 rpm
